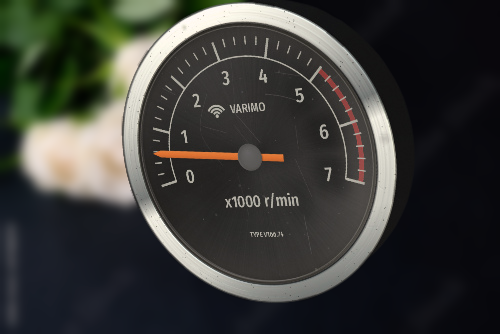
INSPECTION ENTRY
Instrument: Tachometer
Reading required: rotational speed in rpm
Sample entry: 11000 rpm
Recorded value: 600 rpm
